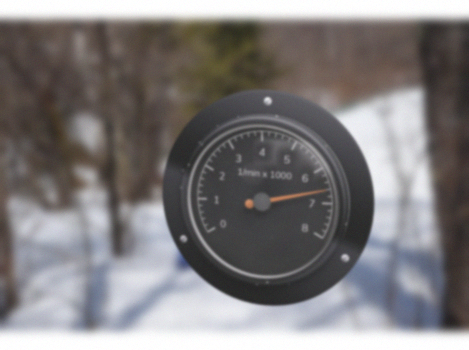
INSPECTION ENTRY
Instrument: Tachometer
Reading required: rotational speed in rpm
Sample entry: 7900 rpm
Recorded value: 6600 rpm
